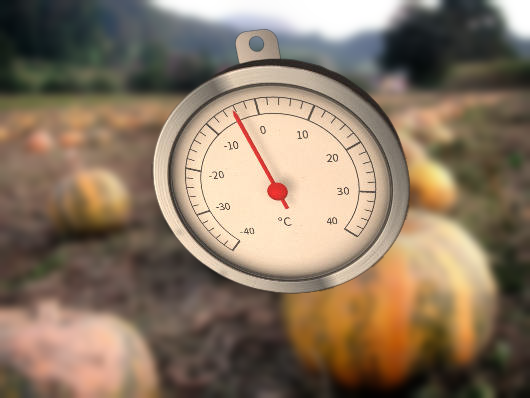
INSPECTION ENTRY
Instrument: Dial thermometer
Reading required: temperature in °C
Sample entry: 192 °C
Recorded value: -4 °C
